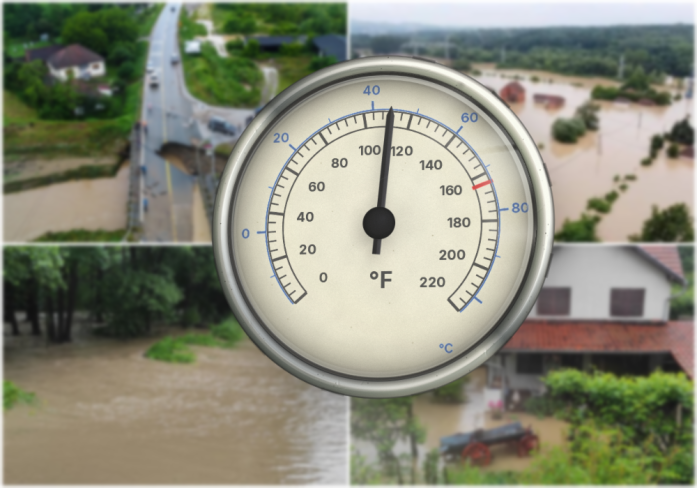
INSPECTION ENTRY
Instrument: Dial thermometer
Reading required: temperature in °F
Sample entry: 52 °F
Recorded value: 112 °F
